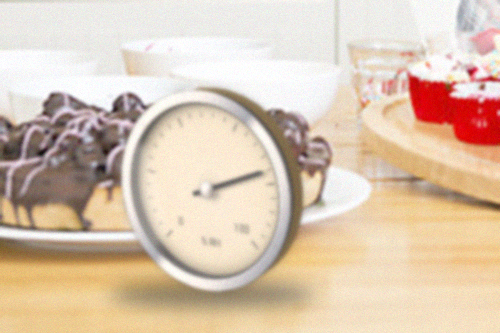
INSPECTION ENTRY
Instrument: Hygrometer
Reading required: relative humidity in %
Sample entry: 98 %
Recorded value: 76 %
